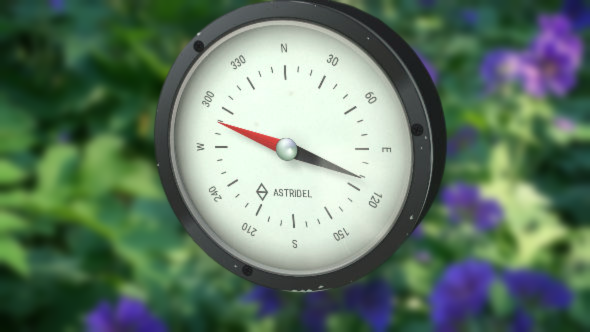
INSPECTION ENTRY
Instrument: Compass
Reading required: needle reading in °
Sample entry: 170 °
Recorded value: 290 °
